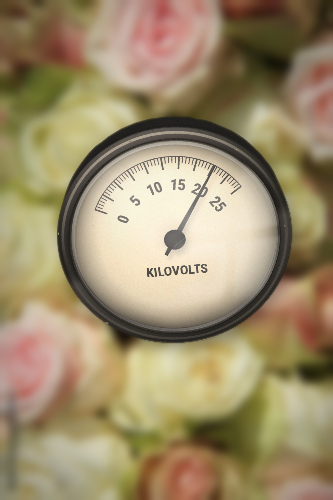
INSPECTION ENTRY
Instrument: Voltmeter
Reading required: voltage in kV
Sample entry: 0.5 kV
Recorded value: 20 kV
